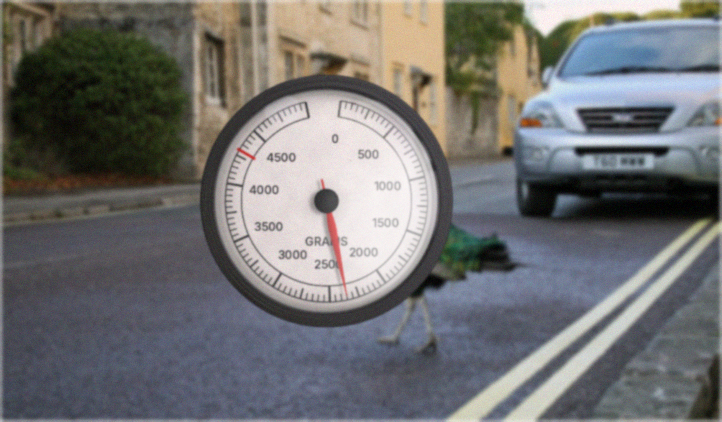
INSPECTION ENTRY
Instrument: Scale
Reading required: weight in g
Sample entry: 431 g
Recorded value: 2350 g
